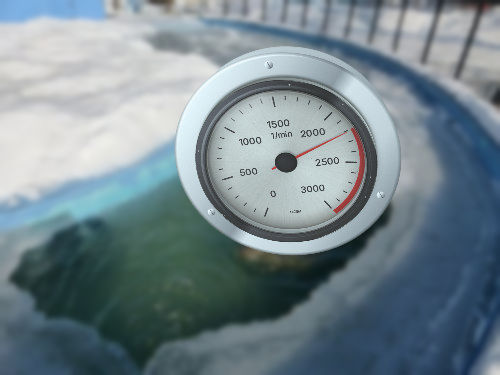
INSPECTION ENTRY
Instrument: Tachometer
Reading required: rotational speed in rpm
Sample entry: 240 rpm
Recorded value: 2200 rpm
